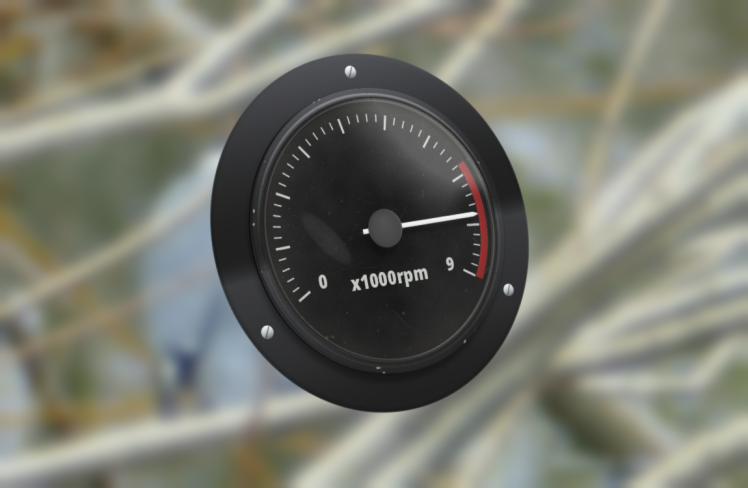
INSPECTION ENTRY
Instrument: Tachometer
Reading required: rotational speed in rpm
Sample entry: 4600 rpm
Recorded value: 7800 rpm
